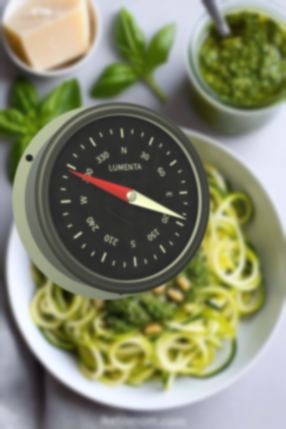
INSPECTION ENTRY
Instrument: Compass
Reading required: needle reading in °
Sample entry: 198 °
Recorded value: 295 °
